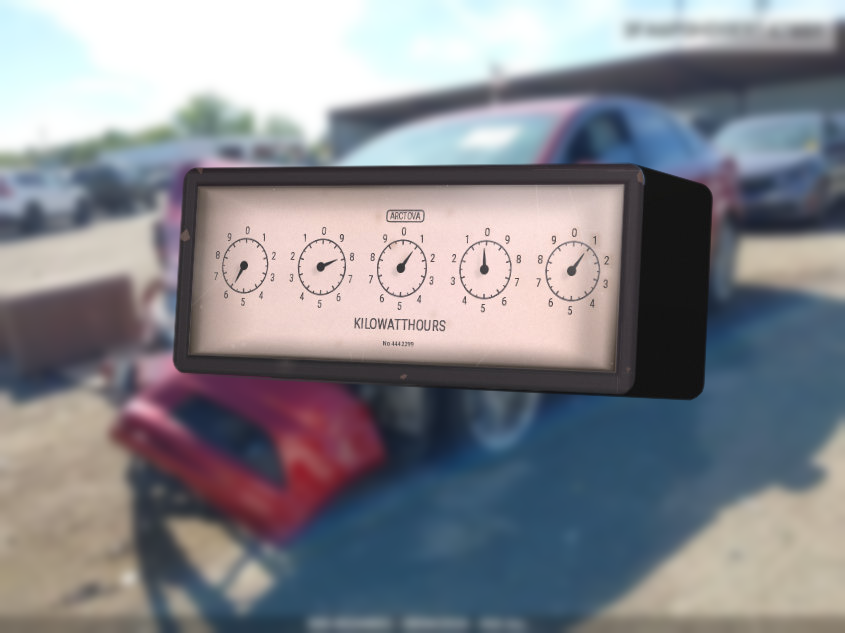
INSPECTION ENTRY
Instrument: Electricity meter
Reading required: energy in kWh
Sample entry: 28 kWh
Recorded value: 58101 kWh
